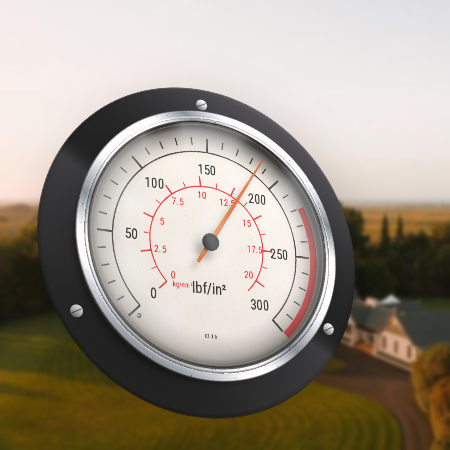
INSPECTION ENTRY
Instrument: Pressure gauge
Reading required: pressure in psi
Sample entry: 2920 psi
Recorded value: 185 psi
